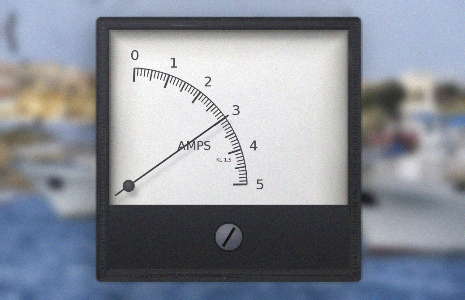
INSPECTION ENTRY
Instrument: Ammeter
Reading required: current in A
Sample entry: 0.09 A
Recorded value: 3 A
